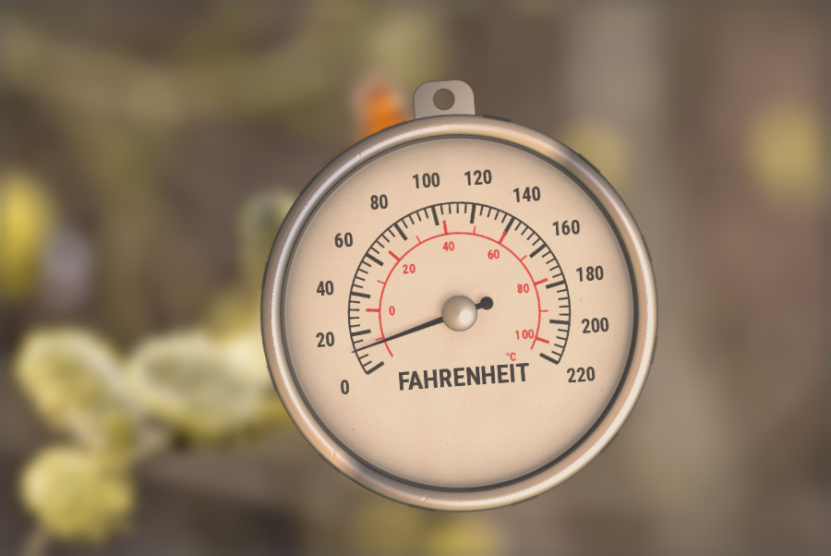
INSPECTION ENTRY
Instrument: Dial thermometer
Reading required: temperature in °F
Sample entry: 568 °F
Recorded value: 12 °F
